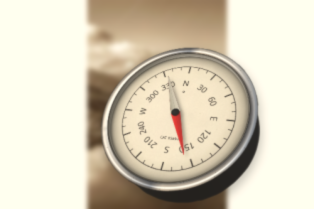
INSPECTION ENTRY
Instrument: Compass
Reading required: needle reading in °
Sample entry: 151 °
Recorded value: 155 °
